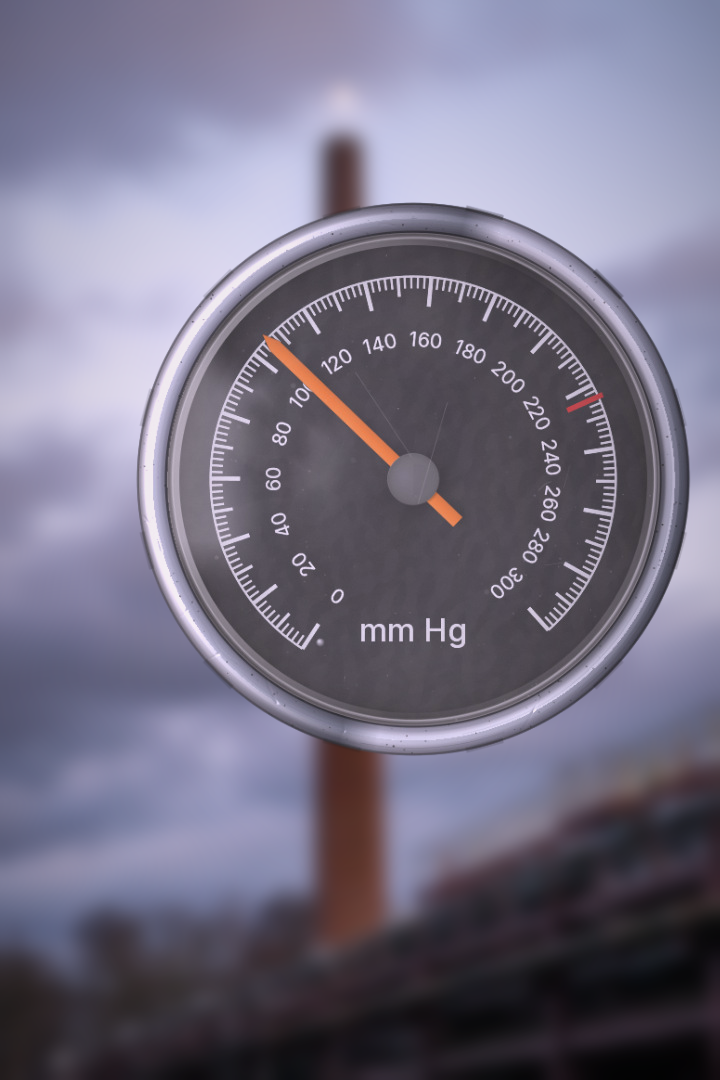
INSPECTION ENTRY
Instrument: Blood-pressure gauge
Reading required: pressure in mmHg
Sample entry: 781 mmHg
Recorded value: 106 mmHg
